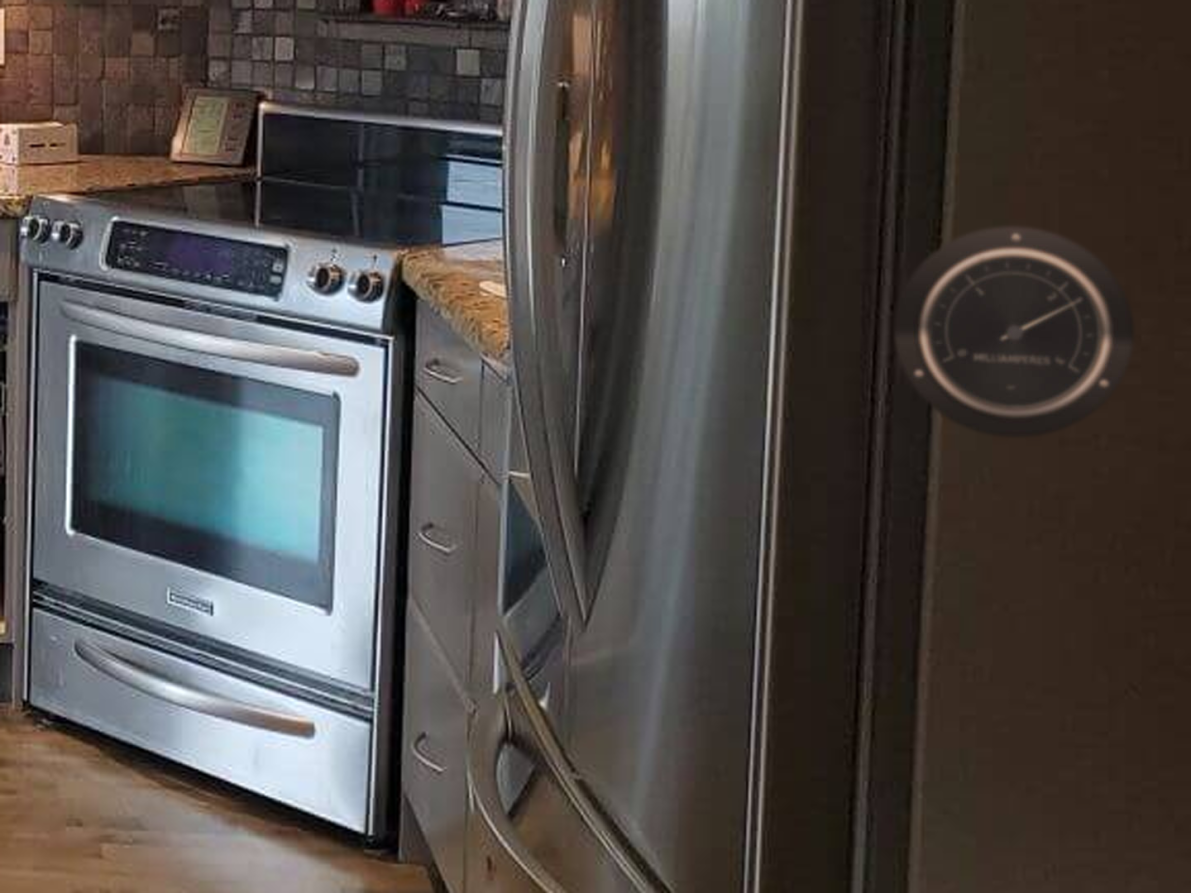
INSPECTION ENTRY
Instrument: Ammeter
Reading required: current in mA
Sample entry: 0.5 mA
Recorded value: 2.2 mA
